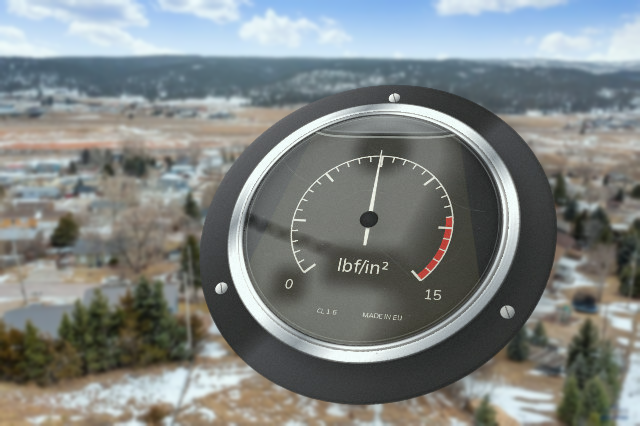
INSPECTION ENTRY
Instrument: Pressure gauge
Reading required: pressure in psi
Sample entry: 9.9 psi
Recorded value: 7.5 psi
